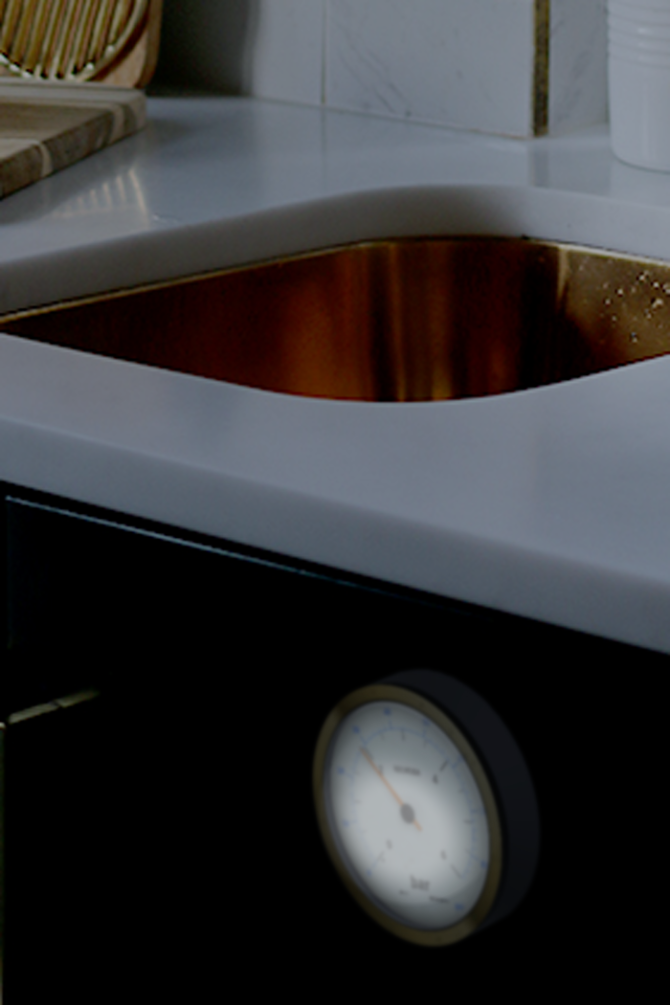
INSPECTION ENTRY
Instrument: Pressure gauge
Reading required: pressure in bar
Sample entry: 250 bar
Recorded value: 2 bar
